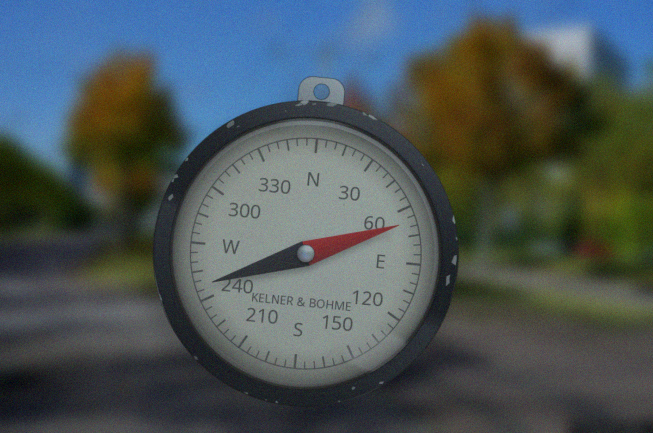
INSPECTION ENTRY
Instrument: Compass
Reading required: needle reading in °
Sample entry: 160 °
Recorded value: 67.5 °
